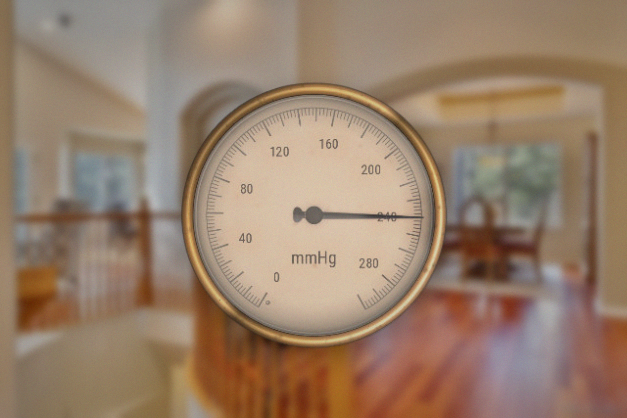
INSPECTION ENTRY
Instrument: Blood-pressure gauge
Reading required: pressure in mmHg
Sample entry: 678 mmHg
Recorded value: 240 mmHg
